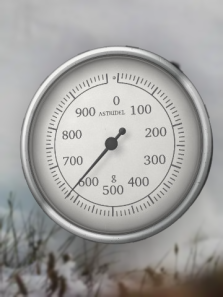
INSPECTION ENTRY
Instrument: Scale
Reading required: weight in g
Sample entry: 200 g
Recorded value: 620 g
